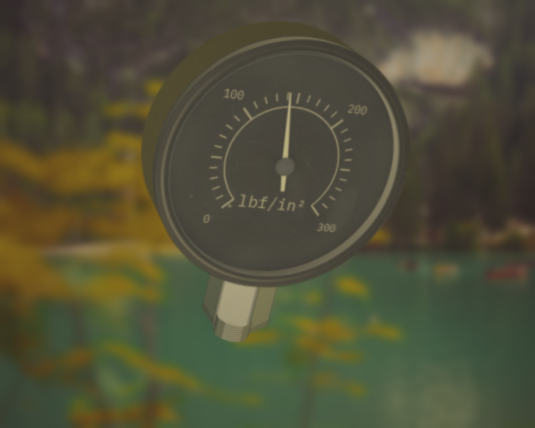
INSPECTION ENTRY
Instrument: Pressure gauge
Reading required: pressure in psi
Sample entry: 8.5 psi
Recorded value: 140 psi
